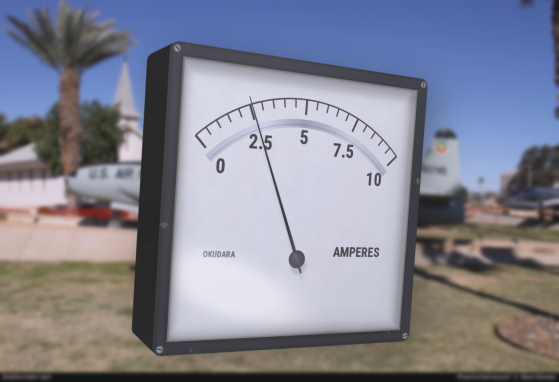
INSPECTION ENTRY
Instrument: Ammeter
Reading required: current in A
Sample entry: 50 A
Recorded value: 2.5 A
